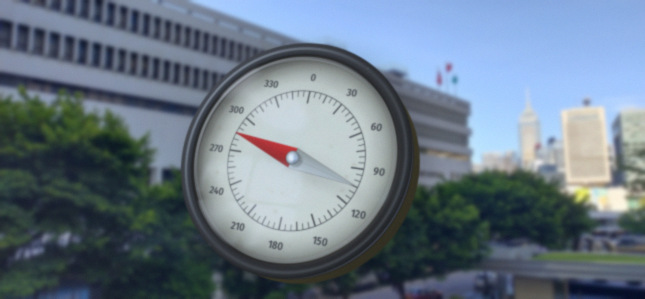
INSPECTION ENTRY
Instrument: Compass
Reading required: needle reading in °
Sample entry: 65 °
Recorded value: 285 °
